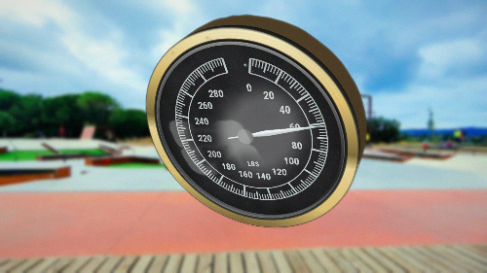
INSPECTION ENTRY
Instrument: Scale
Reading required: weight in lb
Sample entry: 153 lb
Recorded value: 60 lb
